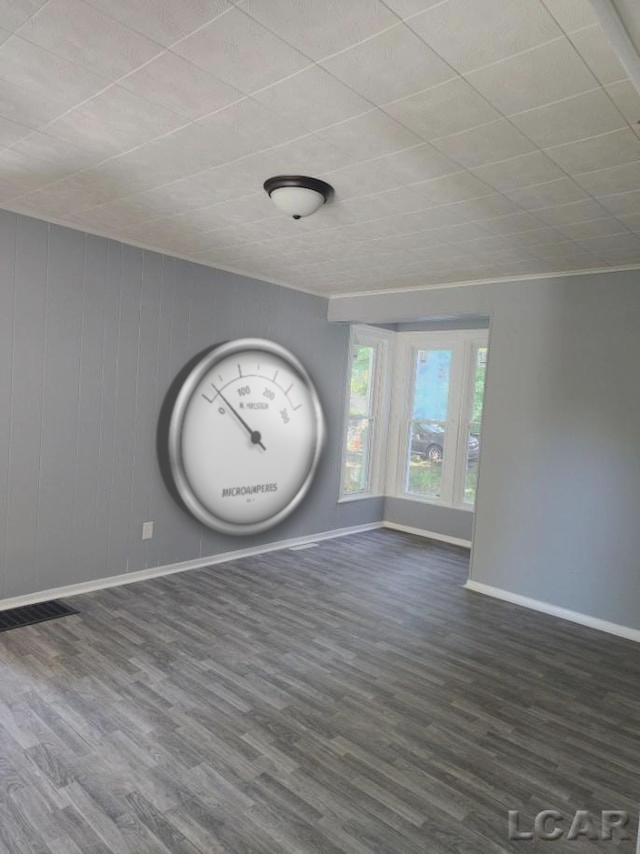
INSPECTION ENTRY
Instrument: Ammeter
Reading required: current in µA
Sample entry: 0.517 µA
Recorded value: 25 µA
